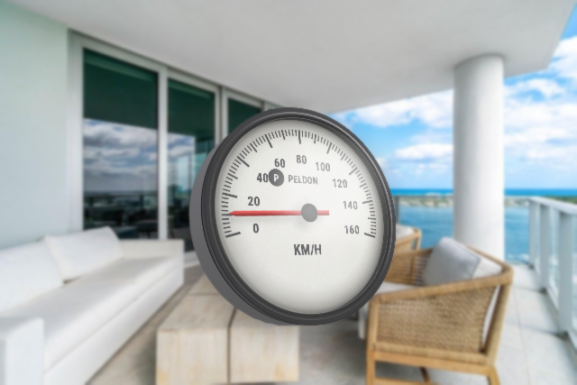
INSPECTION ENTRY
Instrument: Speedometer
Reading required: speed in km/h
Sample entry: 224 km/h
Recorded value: 10 km/h
